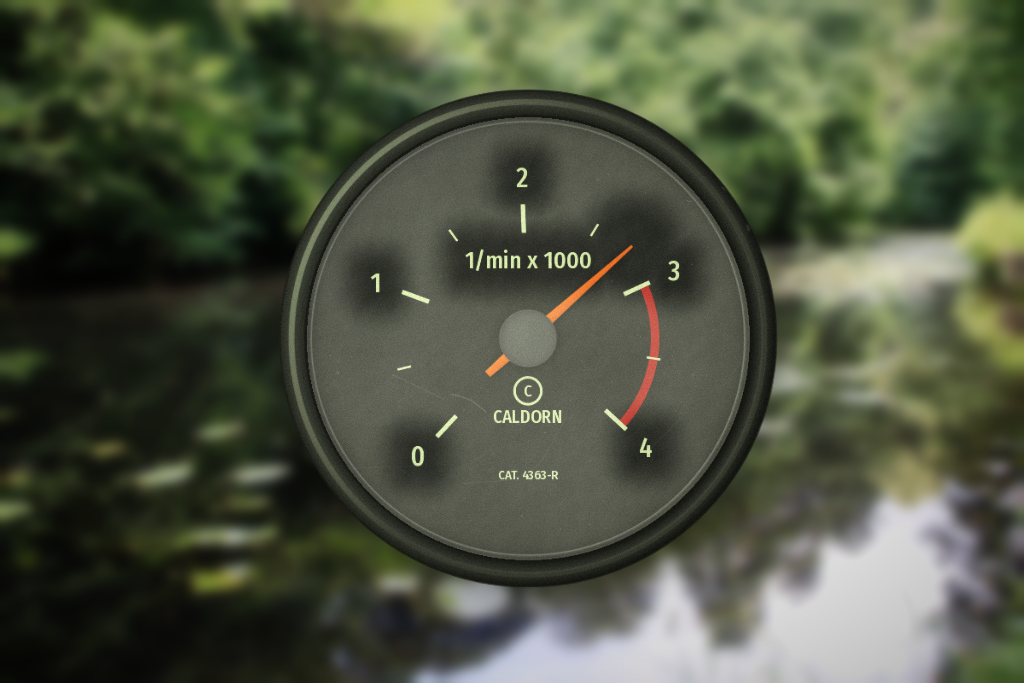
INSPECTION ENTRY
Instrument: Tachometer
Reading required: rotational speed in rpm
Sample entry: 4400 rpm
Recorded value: 2750 rpm
